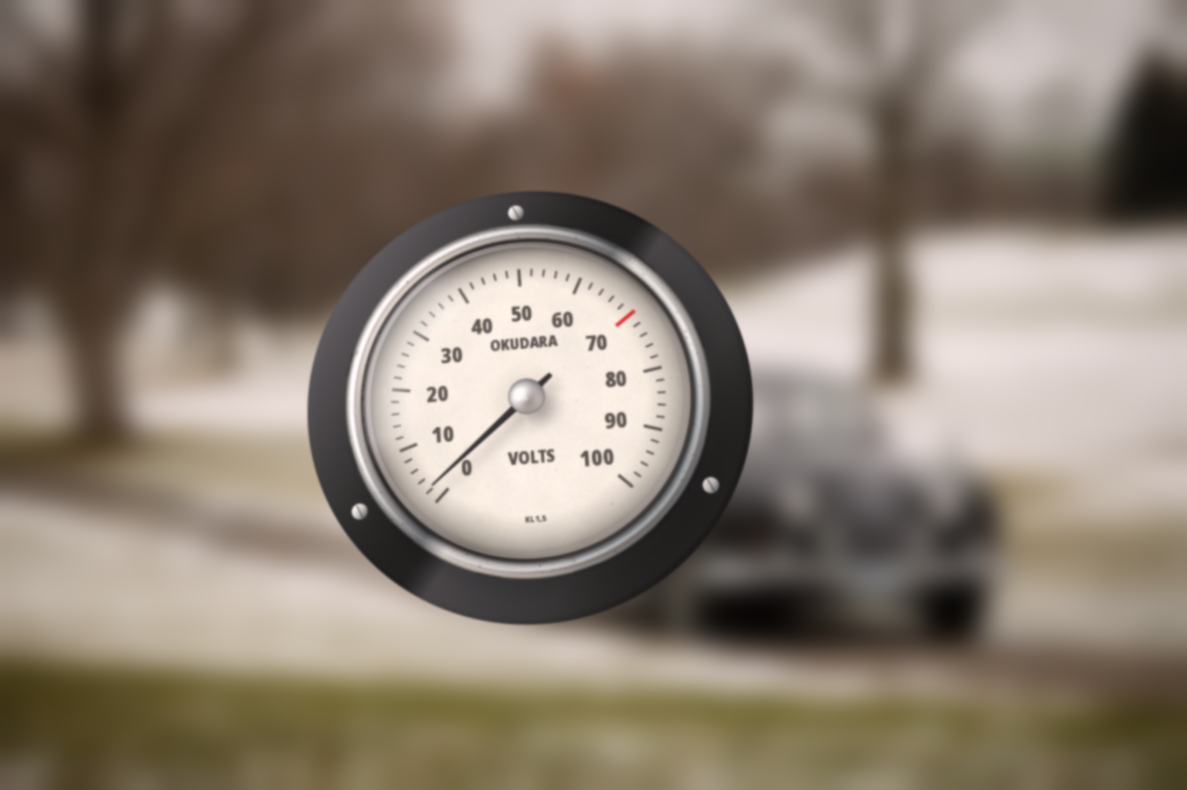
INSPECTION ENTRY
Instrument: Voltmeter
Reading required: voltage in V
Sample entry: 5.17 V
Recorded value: 2 V
